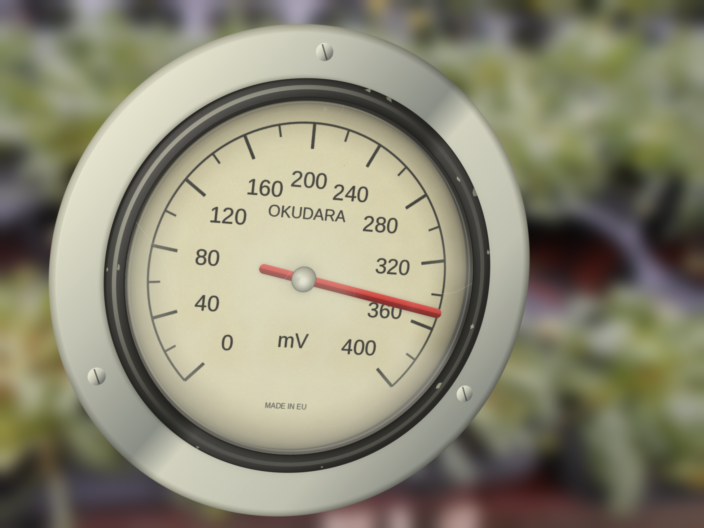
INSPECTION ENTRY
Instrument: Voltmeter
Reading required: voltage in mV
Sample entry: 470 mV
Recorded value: 350 mV
